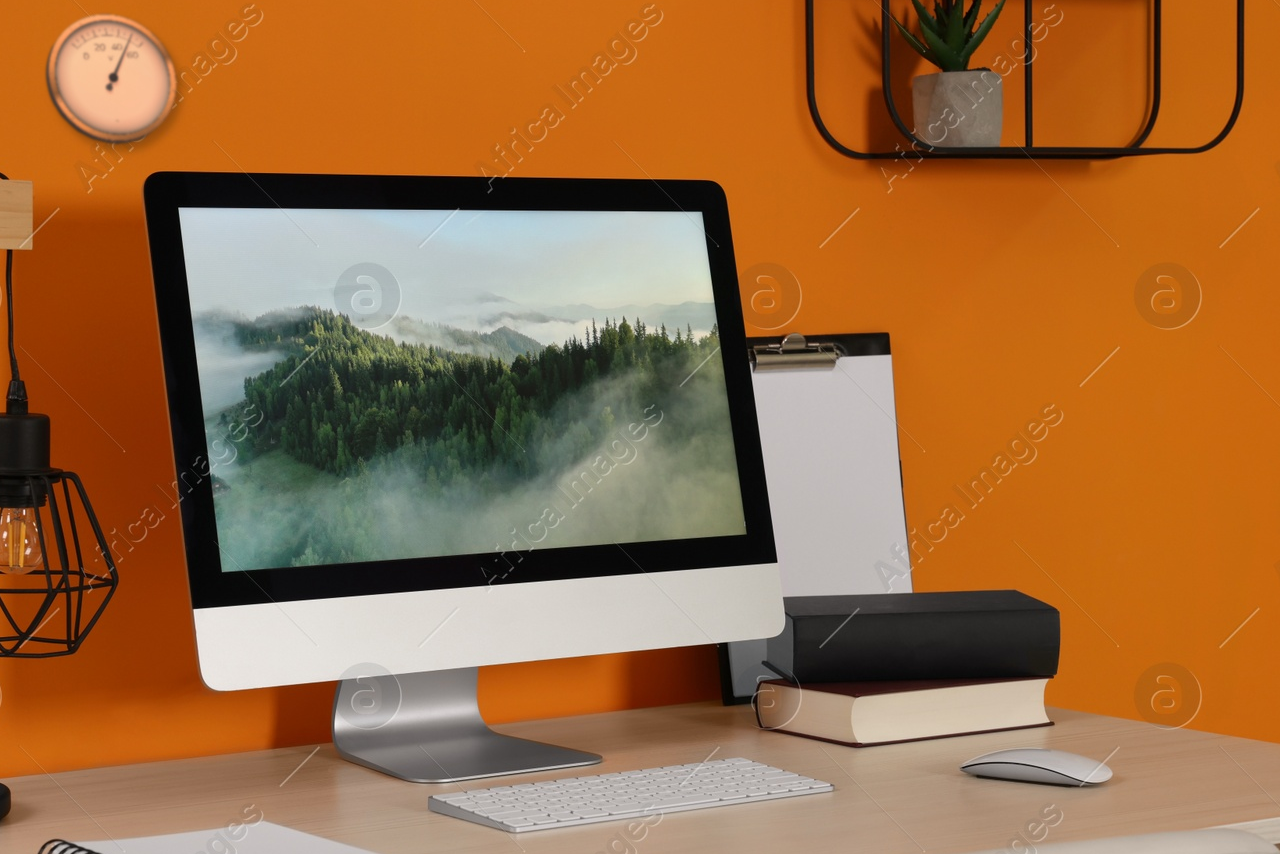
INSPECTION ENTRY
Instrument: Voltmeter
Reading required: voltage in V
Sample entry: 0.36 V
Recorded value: 50 V
